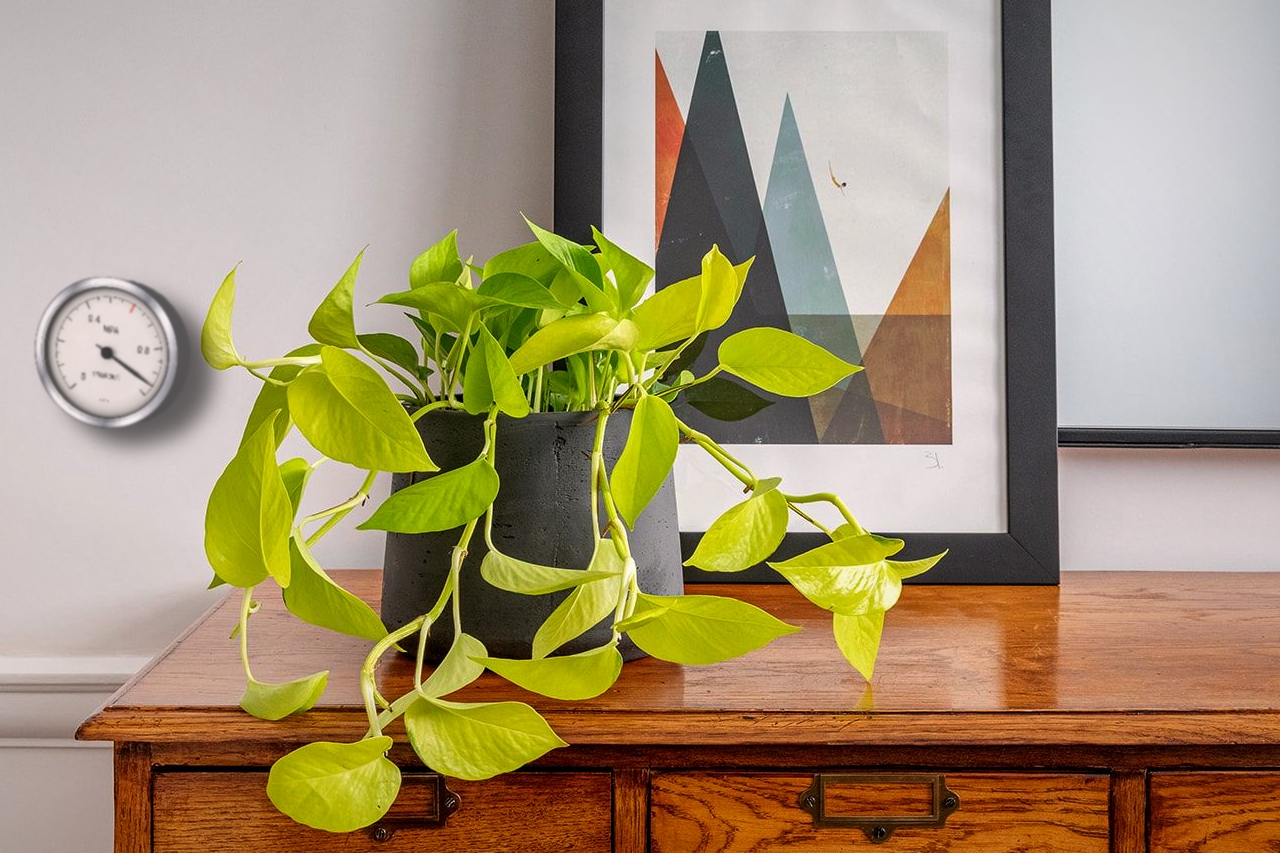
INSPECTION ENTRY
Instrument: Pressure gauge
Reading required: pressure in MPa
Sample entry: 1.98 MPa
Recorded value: 0.95 MPa
